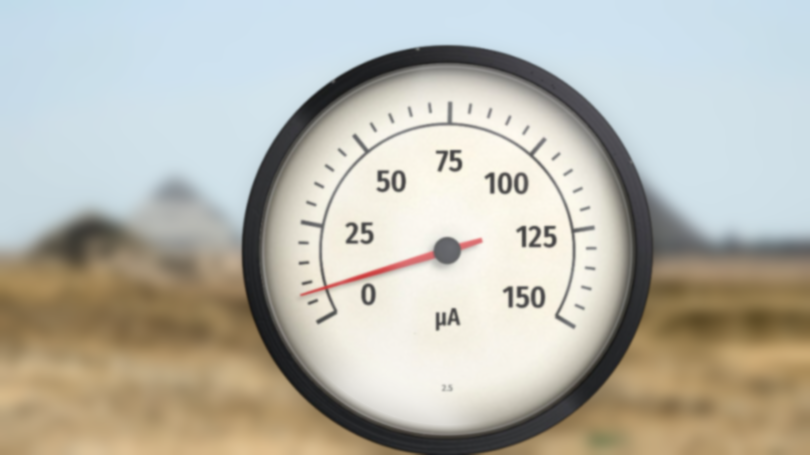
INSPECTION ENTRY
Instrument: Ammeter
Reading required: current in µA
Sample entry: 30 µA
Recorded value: 7.5 µA
